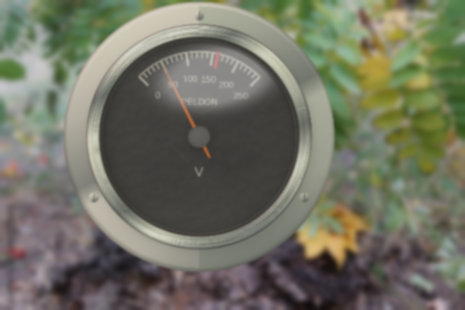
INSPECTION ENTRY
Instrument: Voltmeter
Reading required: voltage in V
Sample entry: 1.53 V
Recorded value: 50 V
